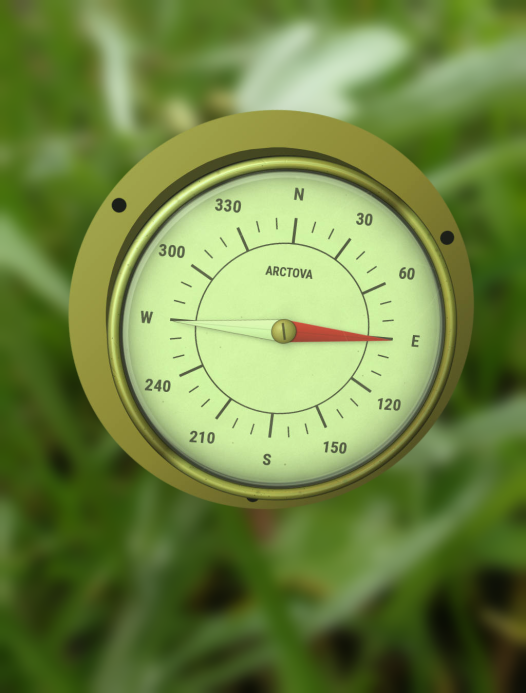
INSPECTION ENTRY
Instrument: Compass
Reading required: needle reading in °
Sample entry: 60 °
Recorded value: 90 °
